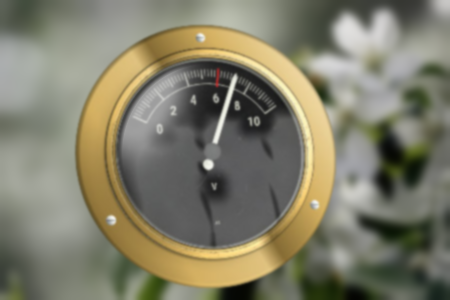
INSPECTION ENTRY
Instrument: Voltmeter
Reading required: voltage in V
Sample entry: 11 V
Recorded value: 7 V
